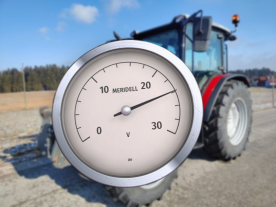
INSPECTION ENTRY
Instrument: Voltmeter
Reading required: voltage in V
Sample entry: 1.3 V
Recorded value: 24 V
